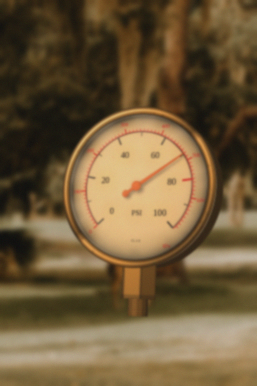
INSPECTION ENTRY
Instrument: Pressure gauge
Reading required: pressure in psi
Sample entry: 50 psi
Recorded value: 70 psi
